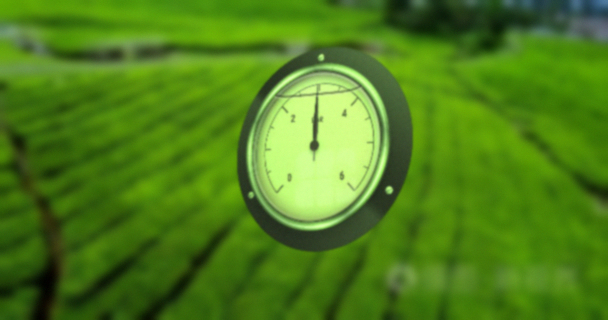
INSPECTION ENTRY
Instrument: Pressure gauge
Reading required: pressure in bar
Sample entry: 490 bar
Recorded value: 3 bar
